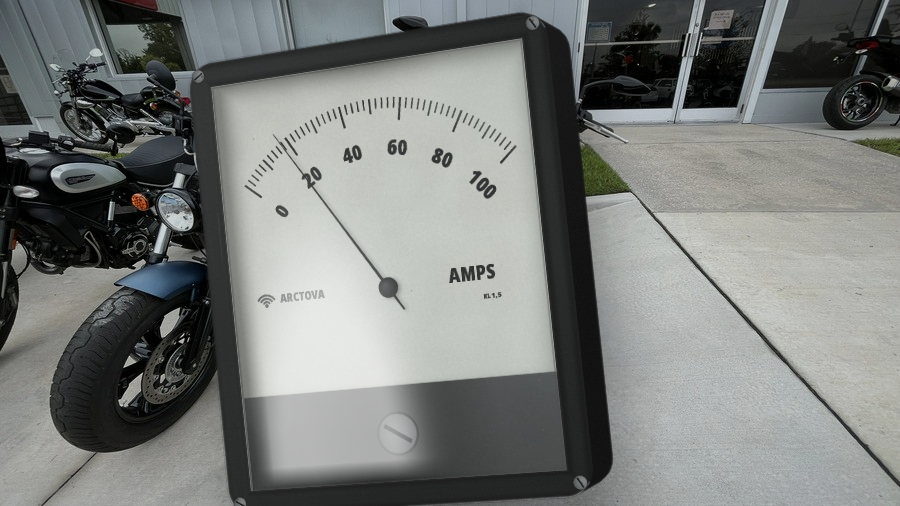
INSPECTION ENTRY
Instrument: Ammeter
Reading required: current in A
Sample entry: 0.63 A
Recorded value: 18 A
